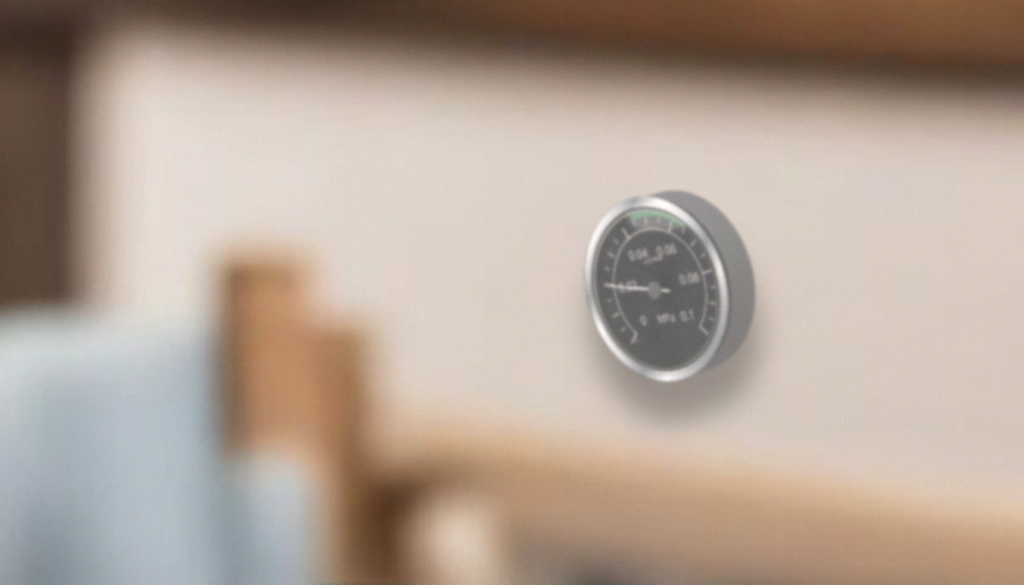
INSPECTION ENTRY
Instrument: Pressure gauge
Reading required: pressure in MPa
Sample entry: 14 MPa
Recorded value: 0.02 MPa
